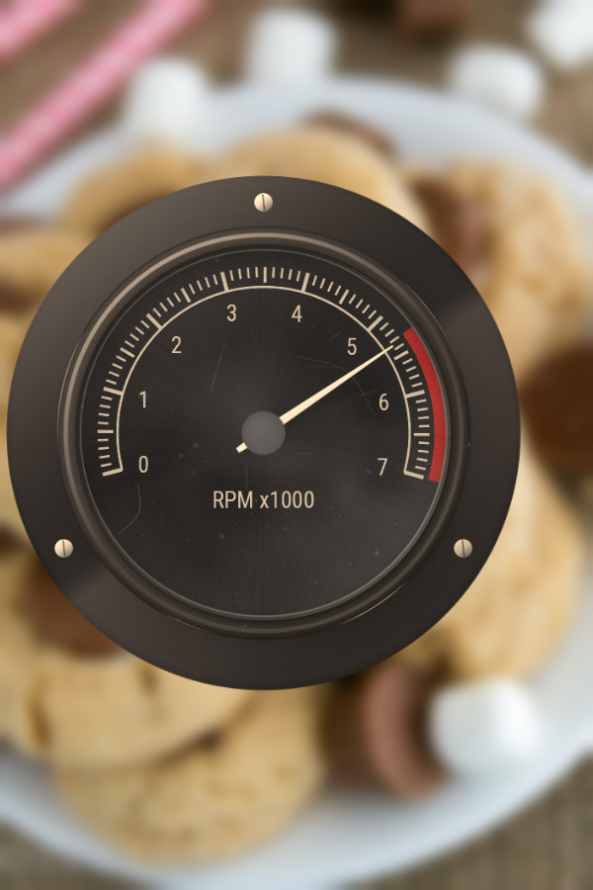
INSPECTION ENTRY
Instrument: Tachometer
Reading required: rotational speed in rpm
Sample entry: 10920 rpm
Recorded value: 5350 rpm
